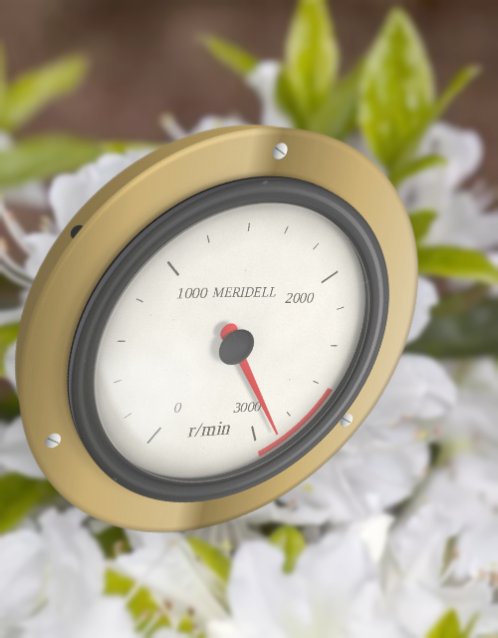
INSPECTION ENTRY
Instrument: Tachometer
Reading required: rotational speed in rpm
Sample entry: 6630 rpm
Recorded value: 2900 rpm
